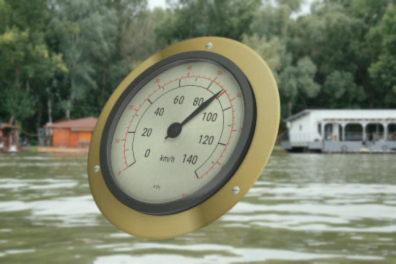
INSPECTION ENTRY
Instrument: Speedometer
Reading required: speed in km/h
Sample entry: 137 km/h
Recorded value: 90 km/h
